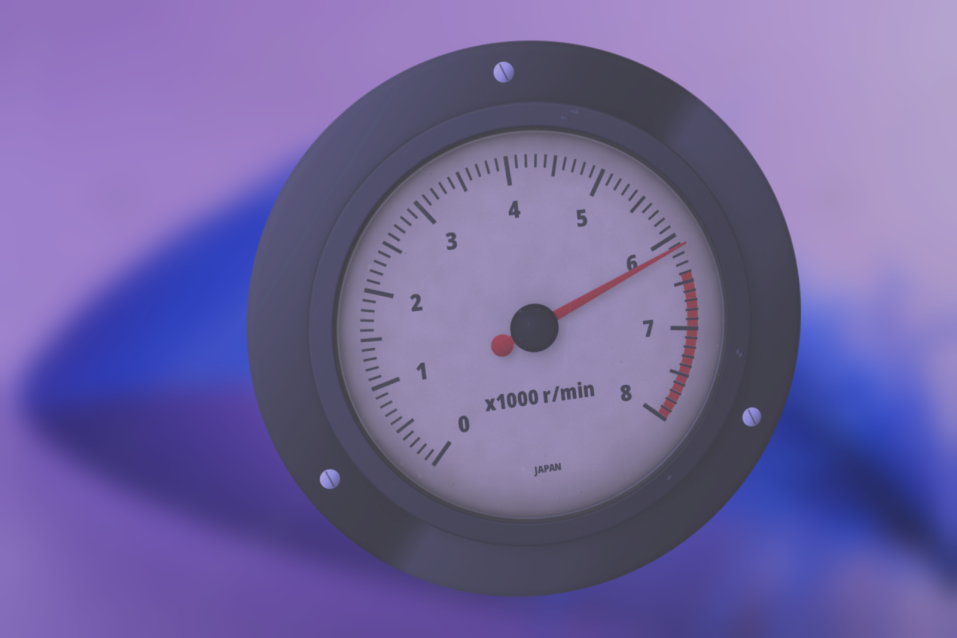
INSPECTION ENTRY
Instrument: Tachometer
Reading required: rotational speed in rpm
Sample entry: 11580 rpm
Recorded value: 6100 rpm
